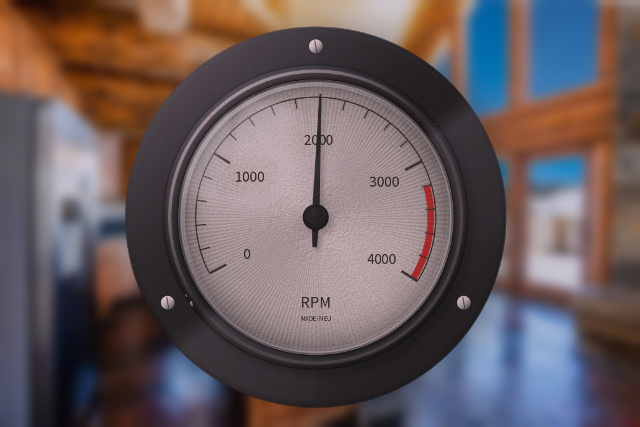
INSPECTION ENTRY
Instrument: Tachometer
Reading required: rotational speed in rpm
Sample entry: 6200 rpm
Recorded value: 2000 rpm
